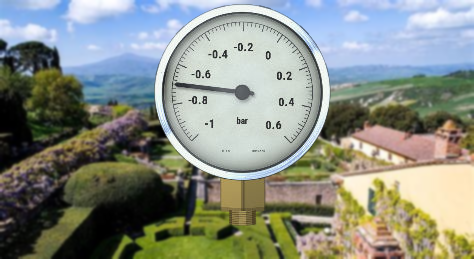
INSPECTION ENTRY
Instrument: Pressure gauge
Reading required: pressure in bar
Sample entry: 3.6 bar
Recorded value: -0.7 bar
